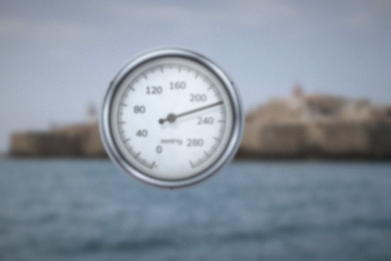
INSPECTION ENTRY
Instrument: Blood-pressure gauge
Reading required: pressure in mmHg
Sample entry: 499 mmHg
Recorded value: 220 mmHg
